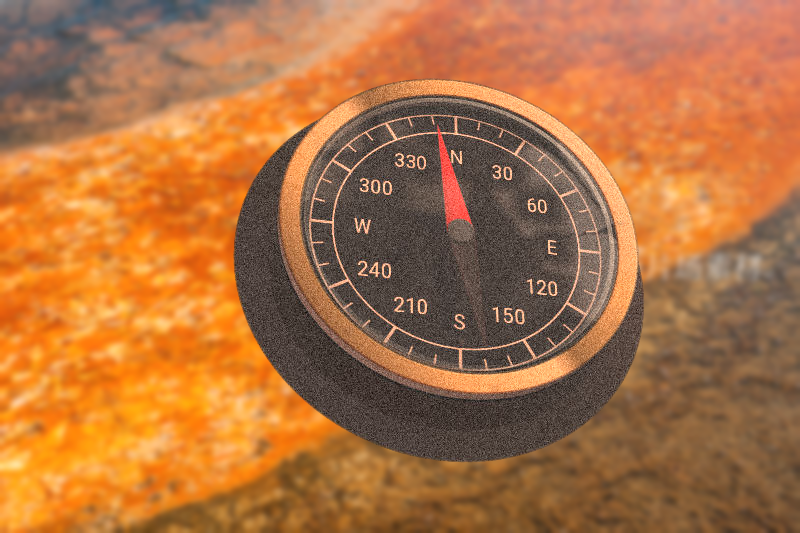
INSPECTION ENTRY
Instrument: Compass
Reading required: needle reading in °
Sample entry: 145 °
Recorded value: 350 °
